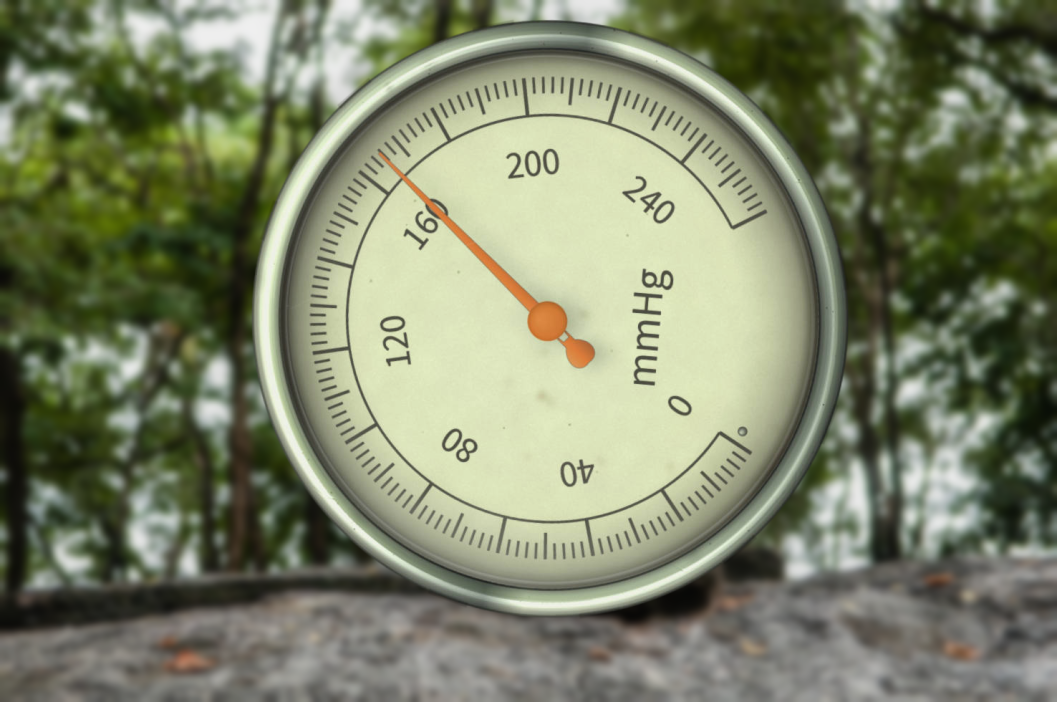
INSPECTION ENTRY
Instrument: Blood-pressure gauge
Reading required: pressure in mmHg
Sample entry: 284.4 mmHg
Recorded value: 166 mmHg
